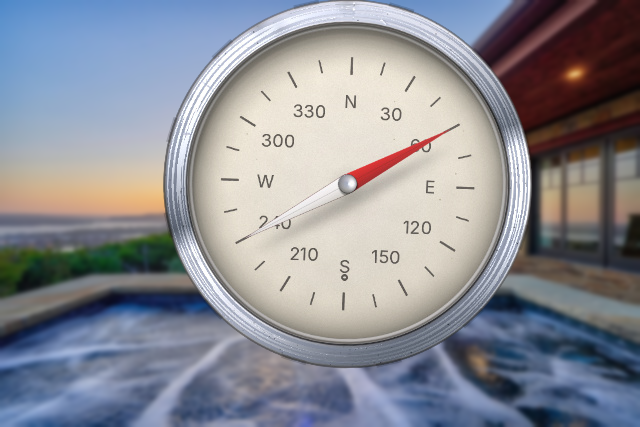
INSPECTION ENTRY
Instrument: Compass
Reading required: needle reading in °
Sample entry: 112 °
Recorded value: 60 °
